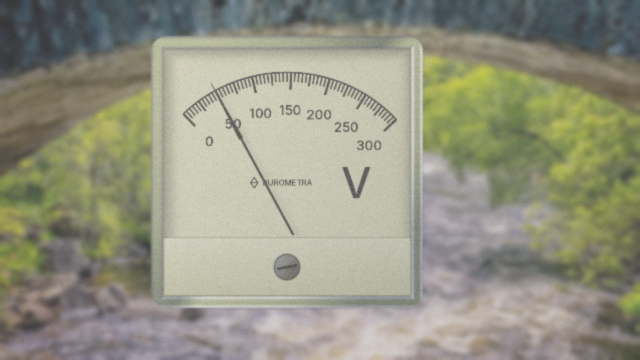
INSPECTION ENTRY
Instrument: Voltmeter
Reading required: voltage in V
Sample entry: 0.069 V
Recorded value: 50 V
